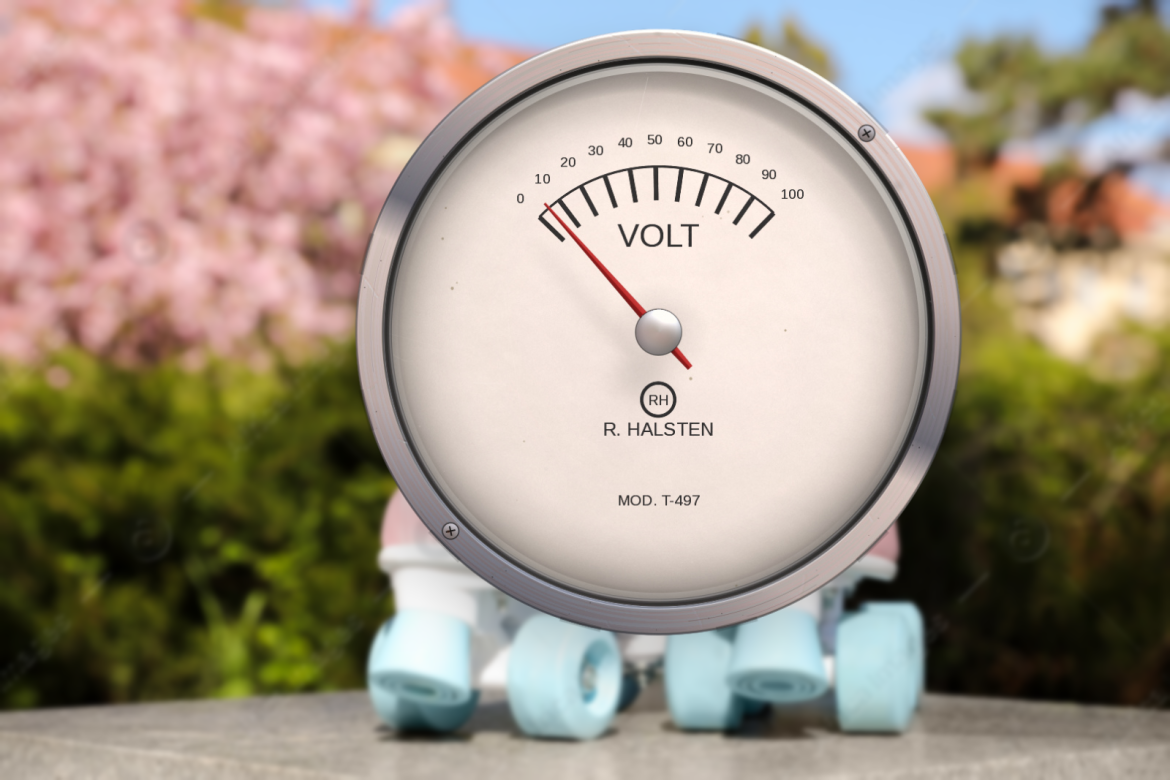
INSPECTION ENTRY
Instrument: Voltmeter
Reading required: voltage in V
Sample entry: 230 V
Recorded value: 5 V
